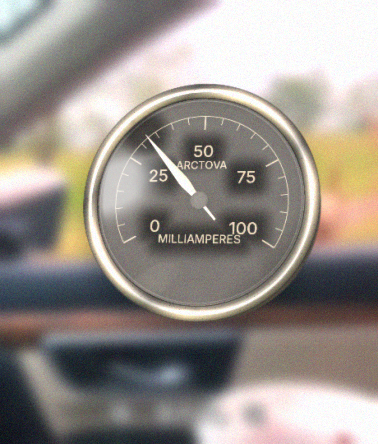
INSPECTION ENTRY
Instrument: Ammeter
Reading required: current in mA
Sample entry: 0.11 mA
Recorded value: 32.5 mA
